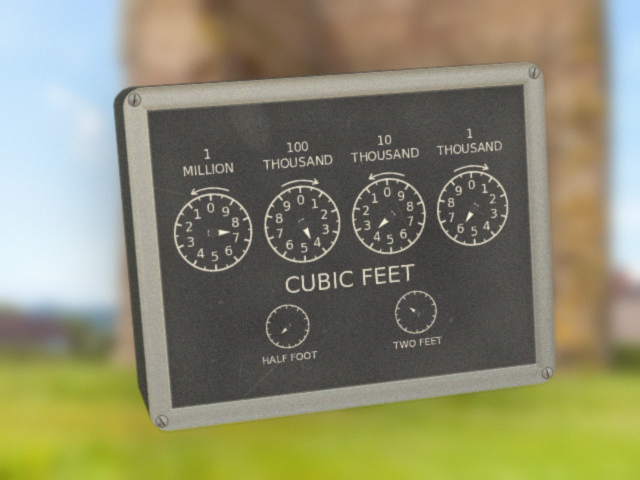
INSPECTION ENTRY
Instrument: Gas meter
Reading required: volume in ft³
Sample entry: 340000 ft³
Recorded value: 743600 ft³
